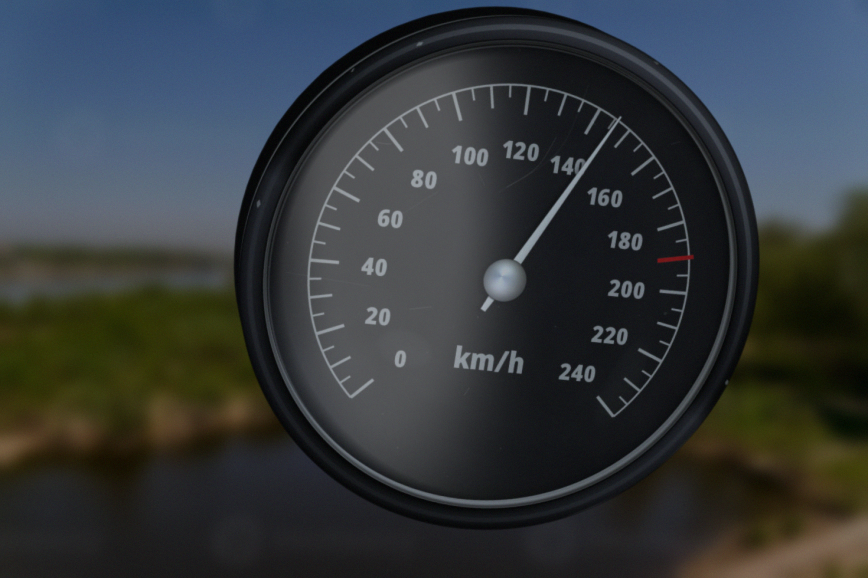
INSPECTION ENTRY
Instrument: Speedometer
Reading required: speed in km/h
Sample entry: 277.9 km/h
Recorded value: 145 km/h
